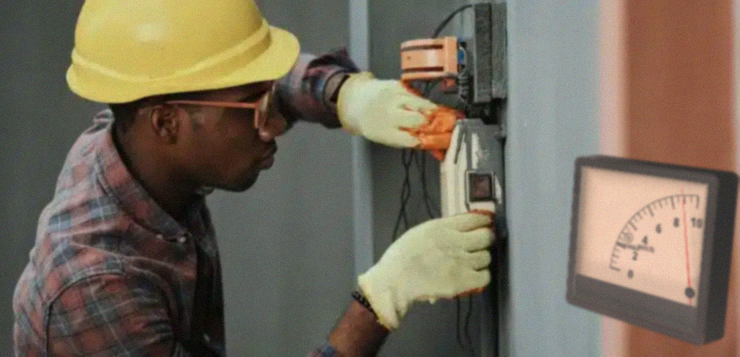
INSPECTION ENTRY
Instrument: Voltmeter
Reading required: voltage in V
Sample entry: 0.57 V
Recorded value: 9 V
